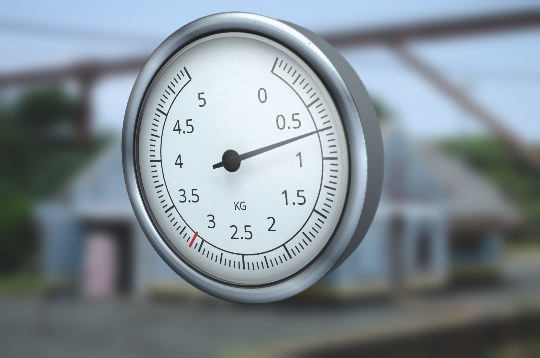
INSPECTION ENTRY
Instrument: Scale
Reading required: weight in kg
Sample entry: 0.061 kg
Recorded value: 0.75 kg
